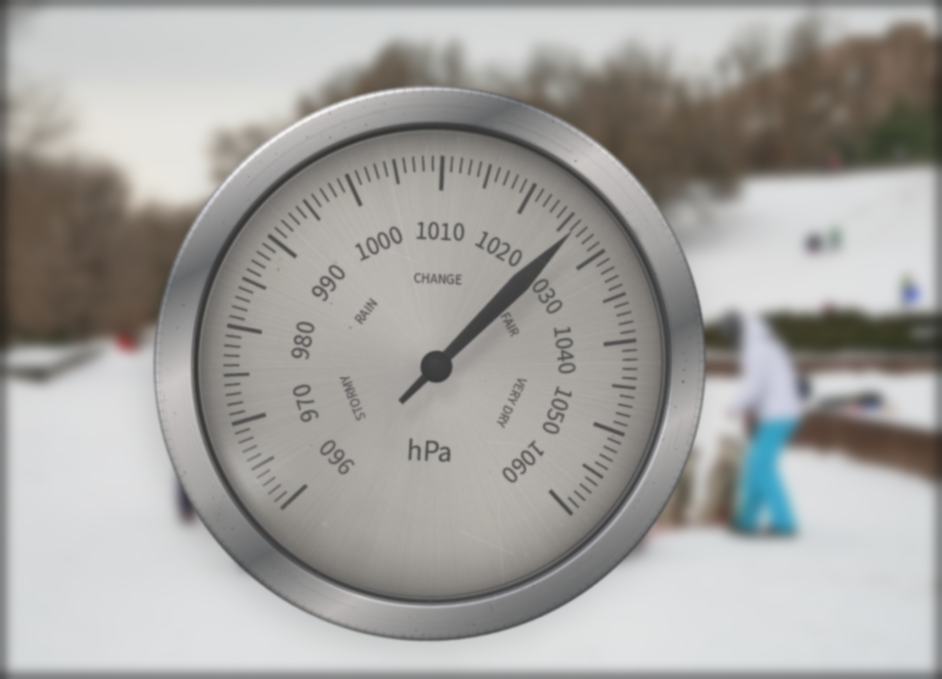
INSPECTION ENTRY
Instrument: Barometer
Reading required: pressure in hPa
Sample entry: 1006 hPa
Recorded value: 1026 hPa
